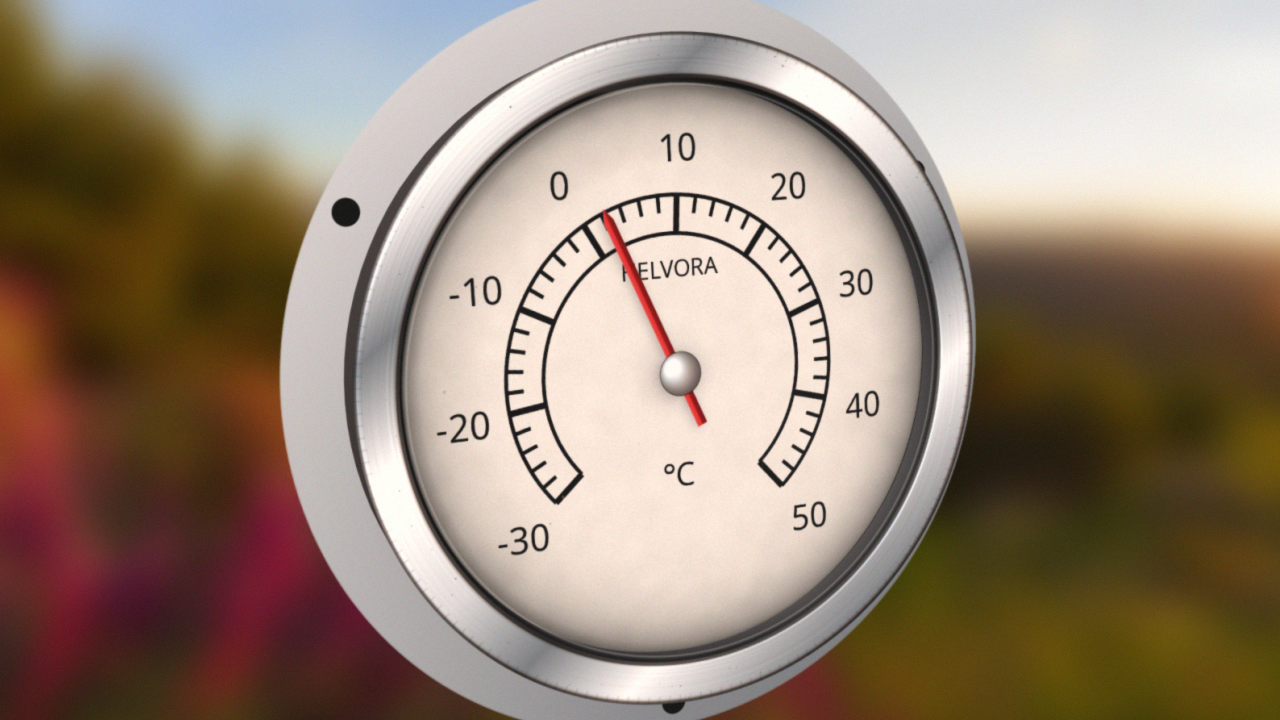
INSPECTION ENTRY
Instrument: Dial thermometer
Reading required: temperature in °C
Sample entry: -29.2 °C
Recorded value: 2 °C
